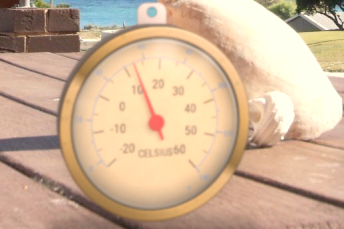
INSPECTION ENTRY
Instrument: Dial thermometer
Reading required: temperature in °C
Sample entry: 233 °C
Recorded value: 12.5 °C
